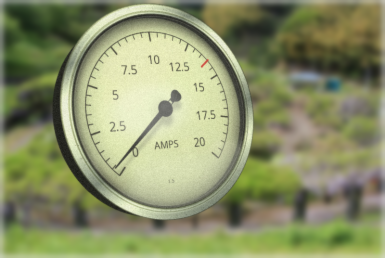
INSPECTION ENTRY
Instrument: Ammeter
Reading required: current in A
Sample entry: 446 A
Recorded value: 0.5 A
